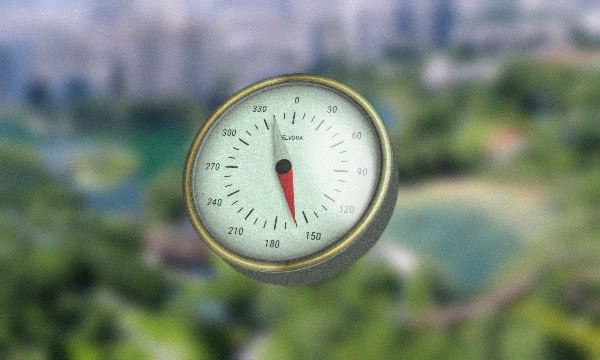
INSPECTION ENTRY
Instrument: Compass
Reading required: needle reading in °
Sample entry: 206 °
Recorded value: 160 °
